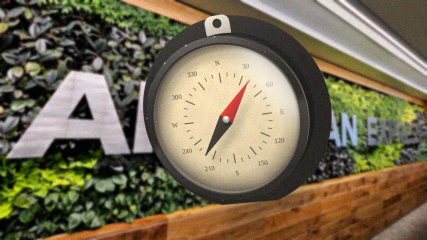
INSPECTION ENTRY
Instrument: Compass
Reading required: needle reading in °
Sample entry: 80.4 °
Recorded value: 40 °
